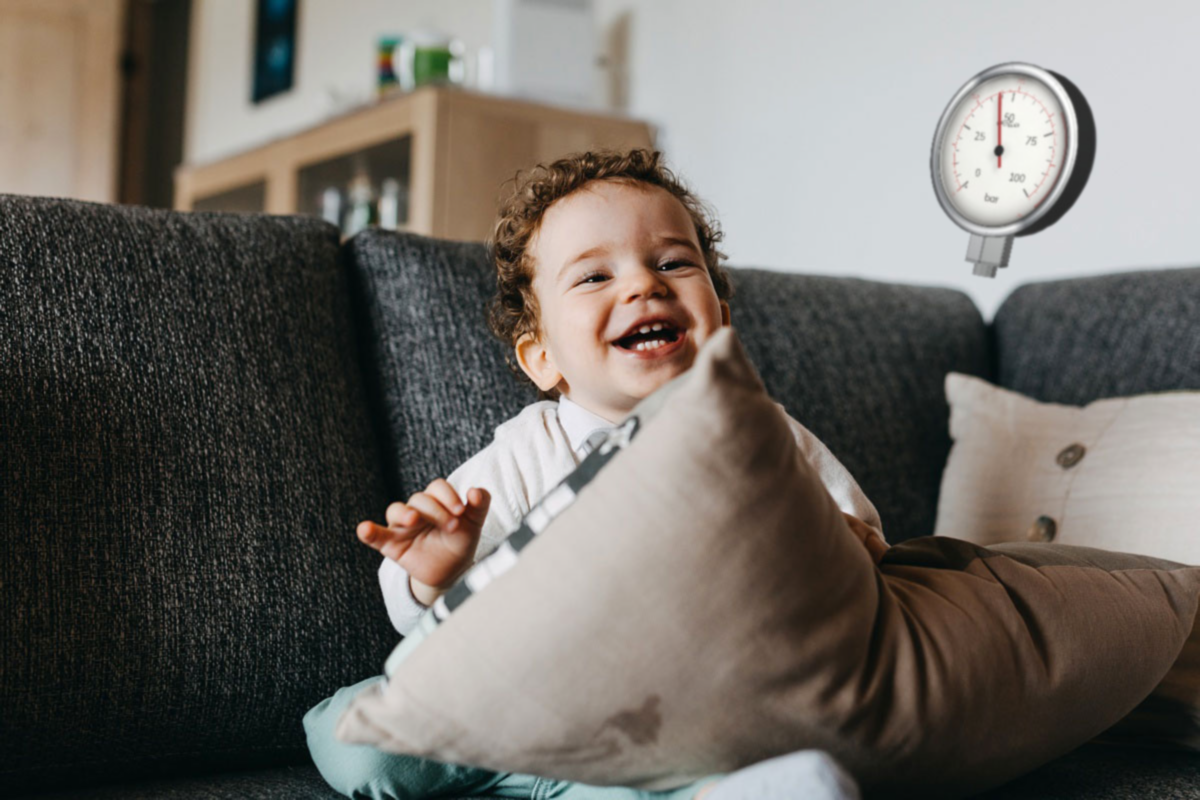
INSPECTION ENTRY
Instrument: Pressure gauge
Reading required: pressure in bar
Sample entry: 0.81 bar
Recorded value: 45 bar
